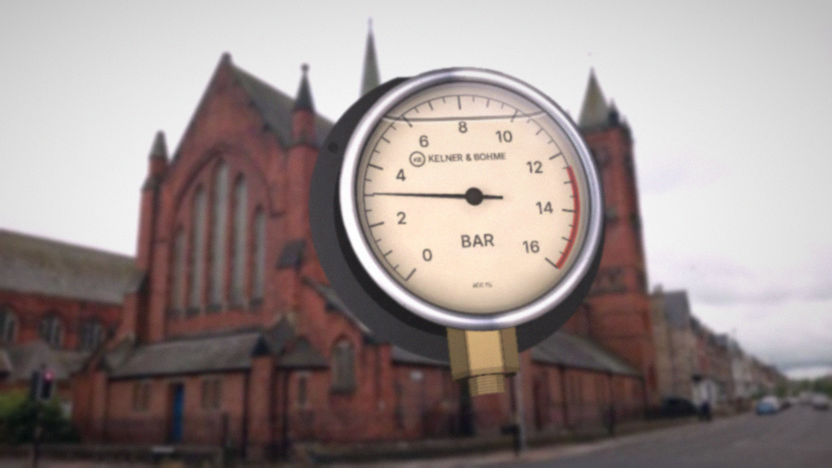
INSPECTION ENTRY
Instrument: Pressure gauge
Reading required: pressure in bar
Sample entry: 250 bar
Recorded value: 3 bar
